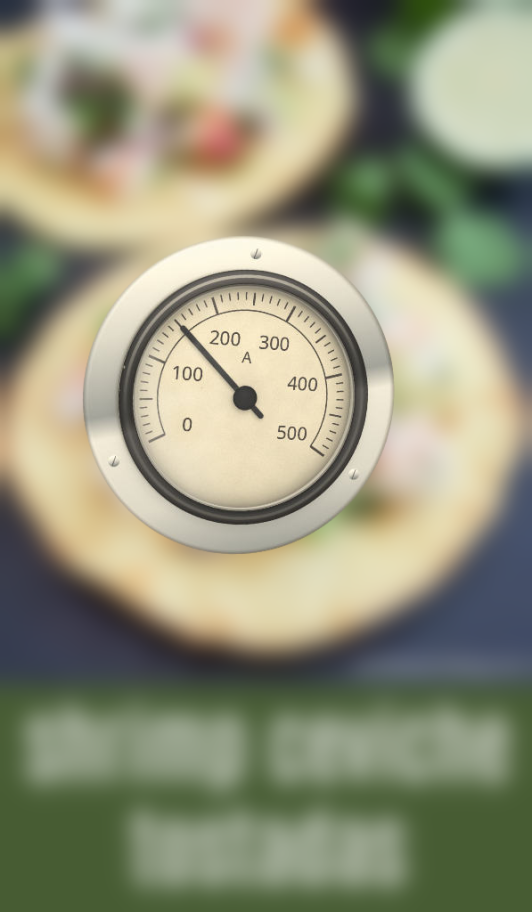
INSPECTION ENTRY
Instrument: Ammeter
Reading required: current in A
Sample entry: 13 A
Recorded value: 150 A
